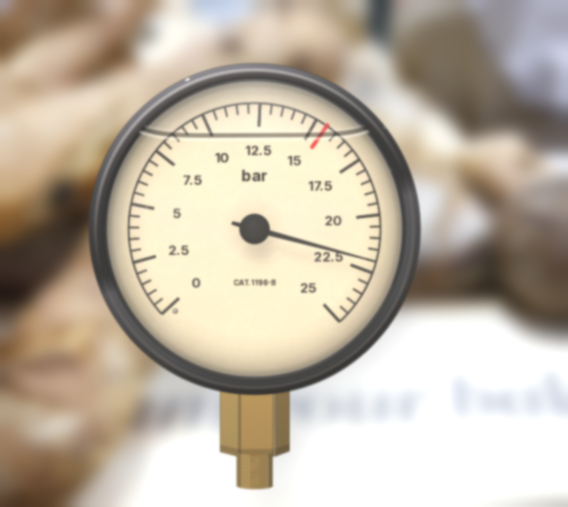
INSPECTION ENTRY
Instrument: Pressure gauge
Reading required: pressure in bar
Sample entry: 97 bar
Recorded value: 22 bar
